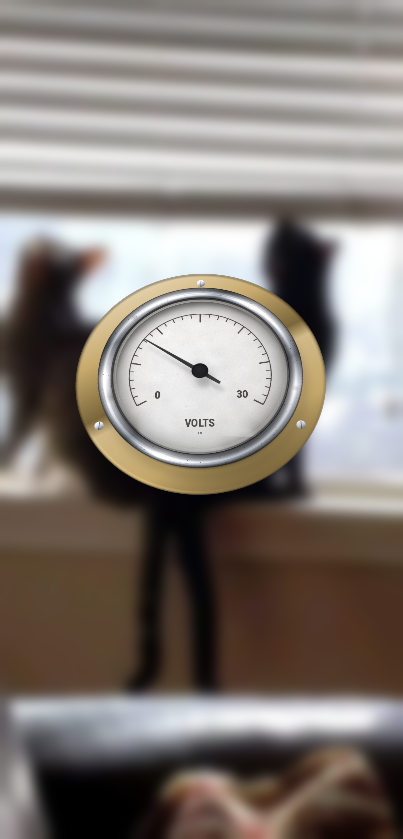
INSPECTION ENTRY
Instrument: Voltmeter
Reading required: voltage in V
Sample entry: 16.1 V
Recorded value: 8 V
